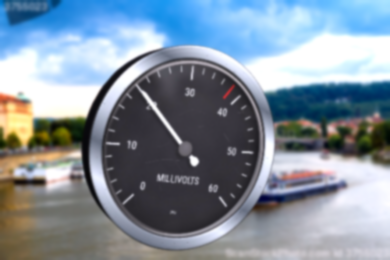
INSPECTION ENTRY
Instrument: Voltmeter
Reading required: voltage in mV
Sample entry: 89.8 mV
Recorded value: 20 mV
